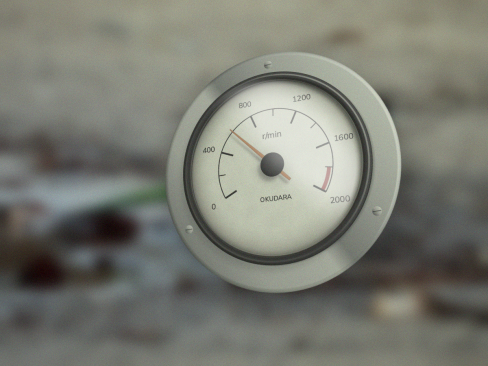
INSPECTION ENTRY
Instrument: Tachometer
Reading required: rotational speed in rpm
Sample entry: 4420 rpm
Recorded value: 600 rpm
